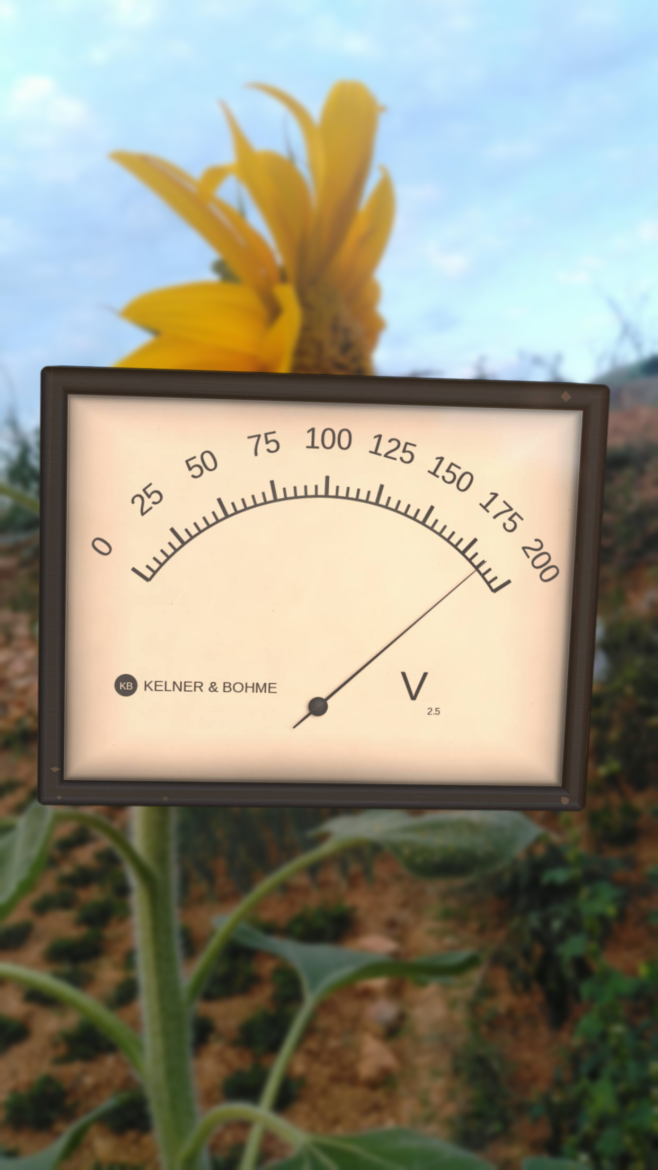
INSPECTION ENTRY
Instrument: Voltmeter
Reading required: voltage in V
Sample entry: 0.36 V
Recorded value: 185 V
